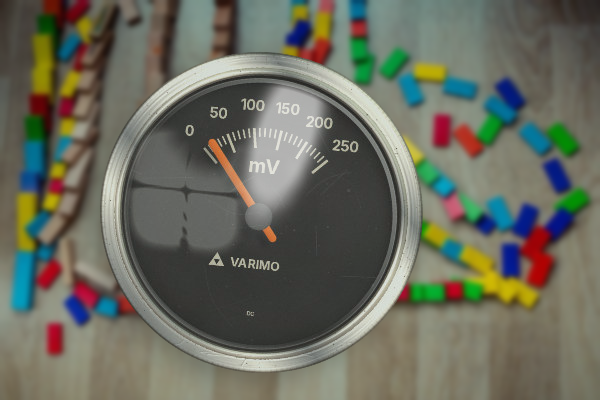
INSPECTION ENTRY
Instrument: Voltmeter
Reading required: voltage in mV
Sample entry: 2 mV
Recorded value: 20 mV
